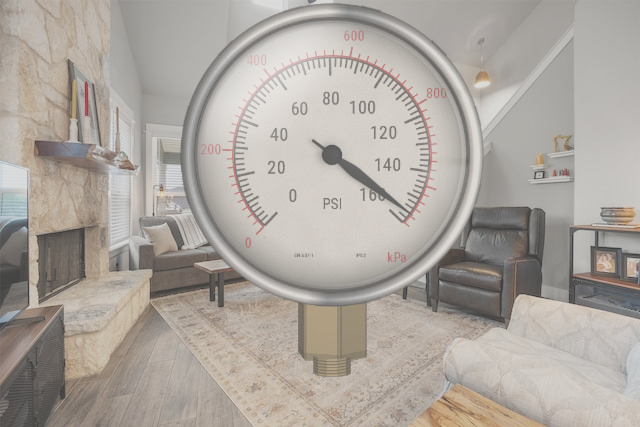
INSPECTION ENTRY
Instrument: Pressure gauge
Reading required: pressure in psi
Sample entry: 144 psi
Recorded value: 156 psi
